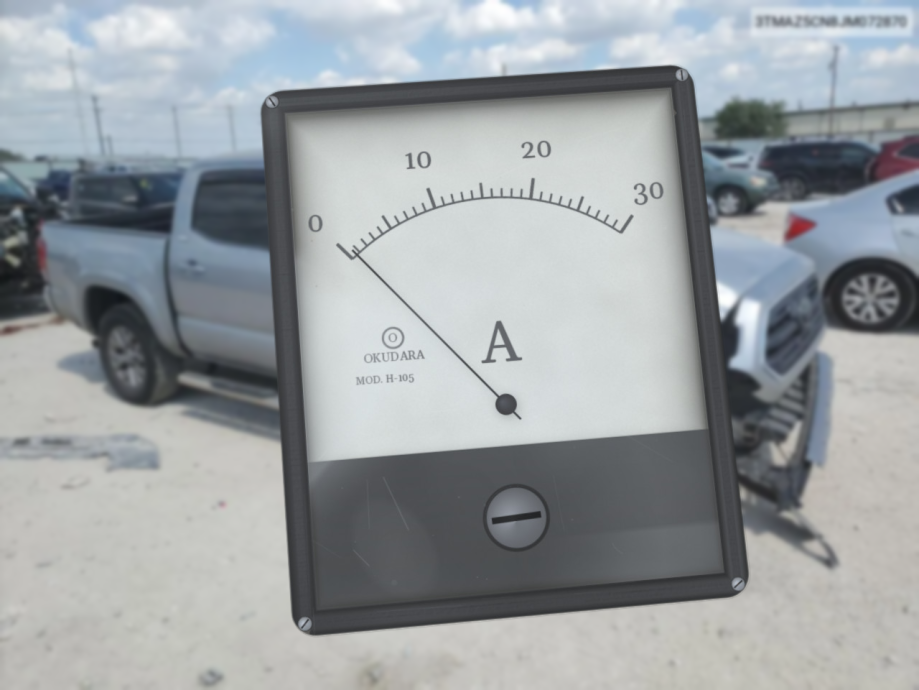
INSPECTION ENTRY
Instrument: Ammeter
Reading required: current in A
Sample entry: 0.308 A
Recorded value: 0.5 A
